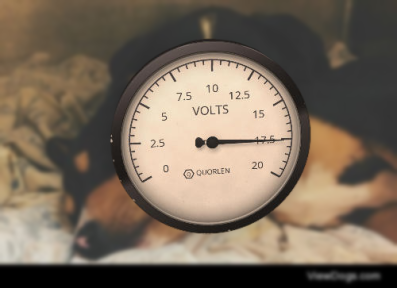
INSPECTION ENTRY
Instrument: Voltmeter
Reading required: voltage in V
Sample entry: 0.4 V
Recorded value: 17.5 V
